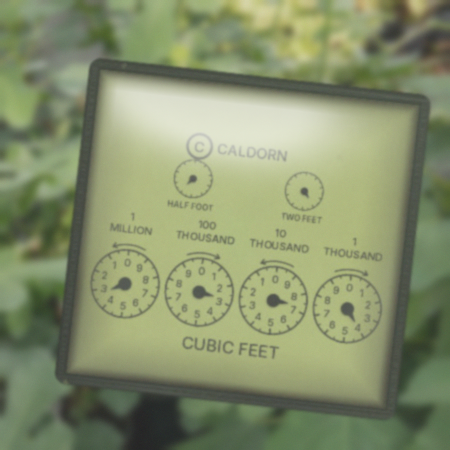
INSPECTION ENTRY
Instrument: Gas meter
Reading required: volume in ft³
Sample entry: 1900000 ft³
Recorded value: 327400 ft³
